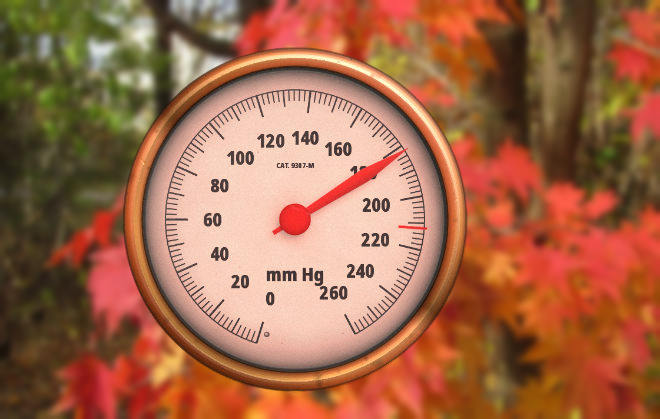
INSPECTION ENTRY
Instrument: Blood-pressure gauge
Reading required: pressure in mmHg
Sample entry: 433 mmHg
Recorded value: 182 mmHg
